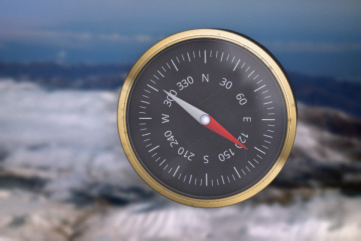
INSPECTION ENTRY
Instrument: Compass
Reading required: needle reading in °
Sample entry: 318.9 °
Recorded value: 125 °
